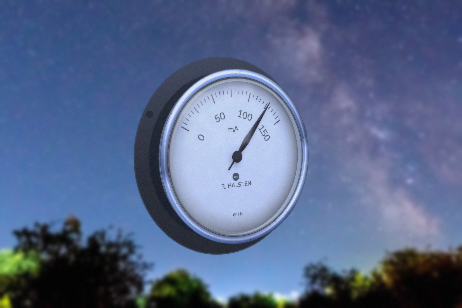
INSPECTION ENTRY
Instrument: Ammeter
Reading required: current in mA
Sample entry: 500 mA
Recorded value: 125 mA
